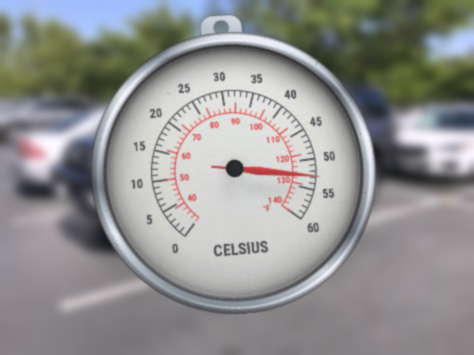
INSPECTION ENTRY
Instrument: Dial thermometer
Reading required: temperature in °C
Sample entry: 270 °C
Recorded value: 53 °C
